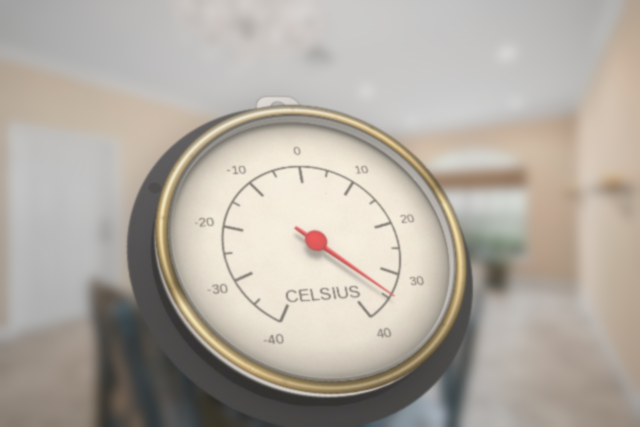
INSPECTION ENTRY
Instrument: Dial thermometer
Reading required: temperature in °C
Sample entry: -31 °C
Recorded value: 35 °C
